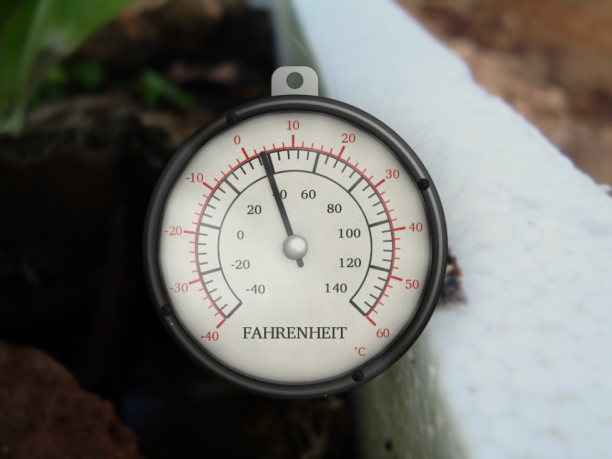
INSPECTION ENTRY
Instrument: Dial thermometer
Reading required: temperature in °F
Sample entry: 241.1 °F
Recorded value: 38 °F
